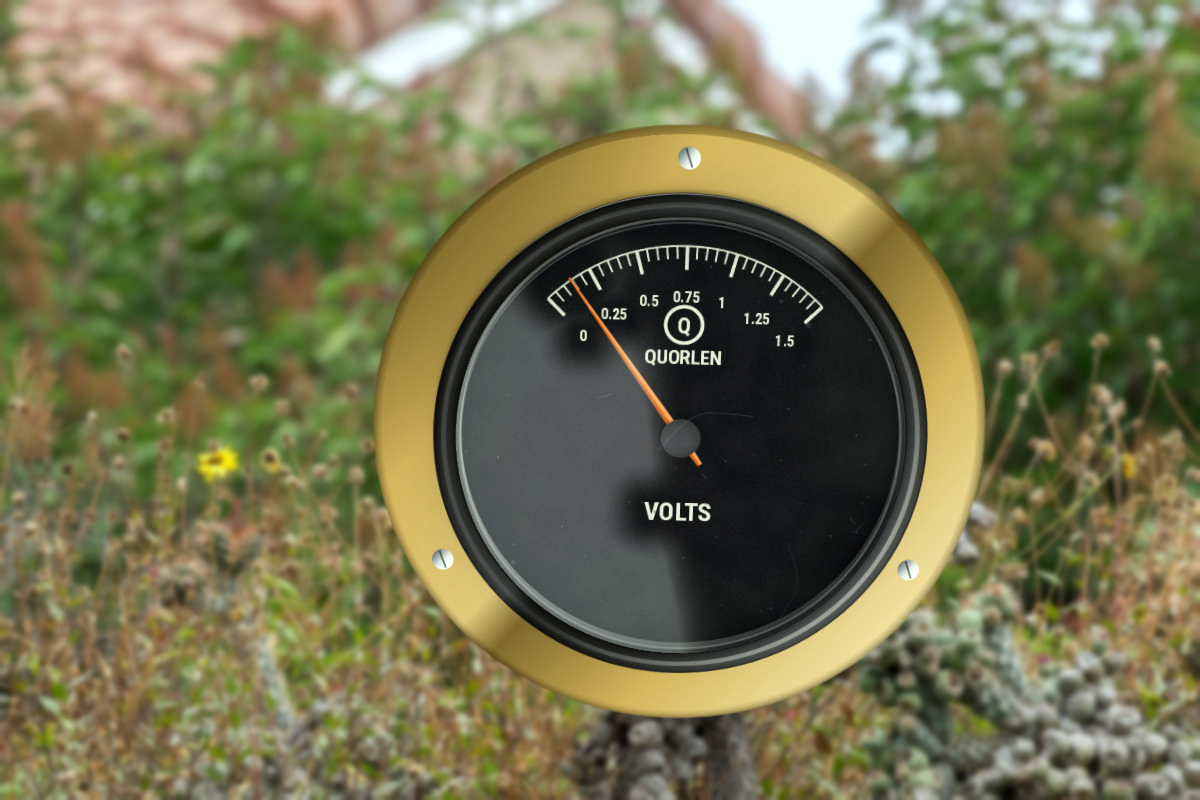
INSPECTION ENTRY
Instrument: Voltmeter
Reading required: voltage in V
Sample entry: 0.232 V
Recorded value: 0.15 V
